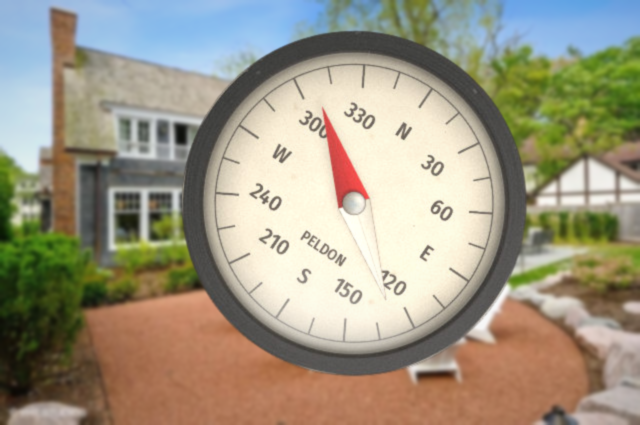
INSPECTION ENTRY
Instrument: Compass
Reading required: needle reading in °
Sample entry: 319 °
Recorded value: 307.5 °
